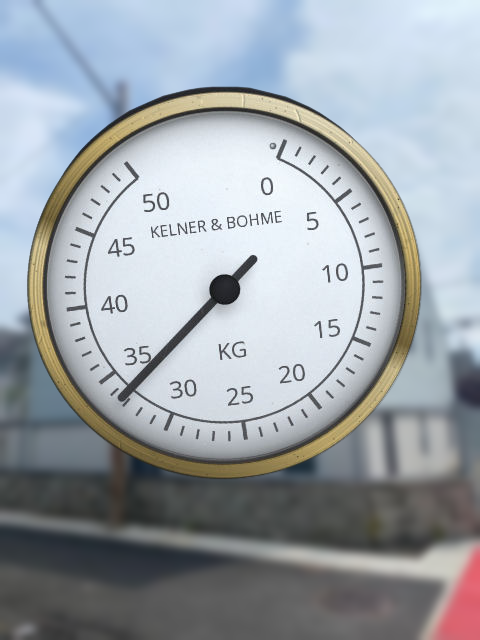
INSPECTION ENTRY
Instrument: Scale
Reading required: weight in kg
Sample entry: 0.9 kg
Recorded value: 33.5 kg
